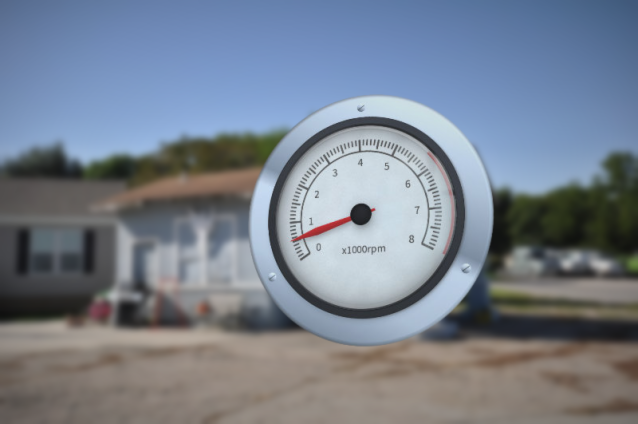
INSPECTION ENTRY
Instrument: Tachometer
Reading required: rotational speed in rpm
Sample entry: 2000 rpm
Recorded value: 500 rpm
